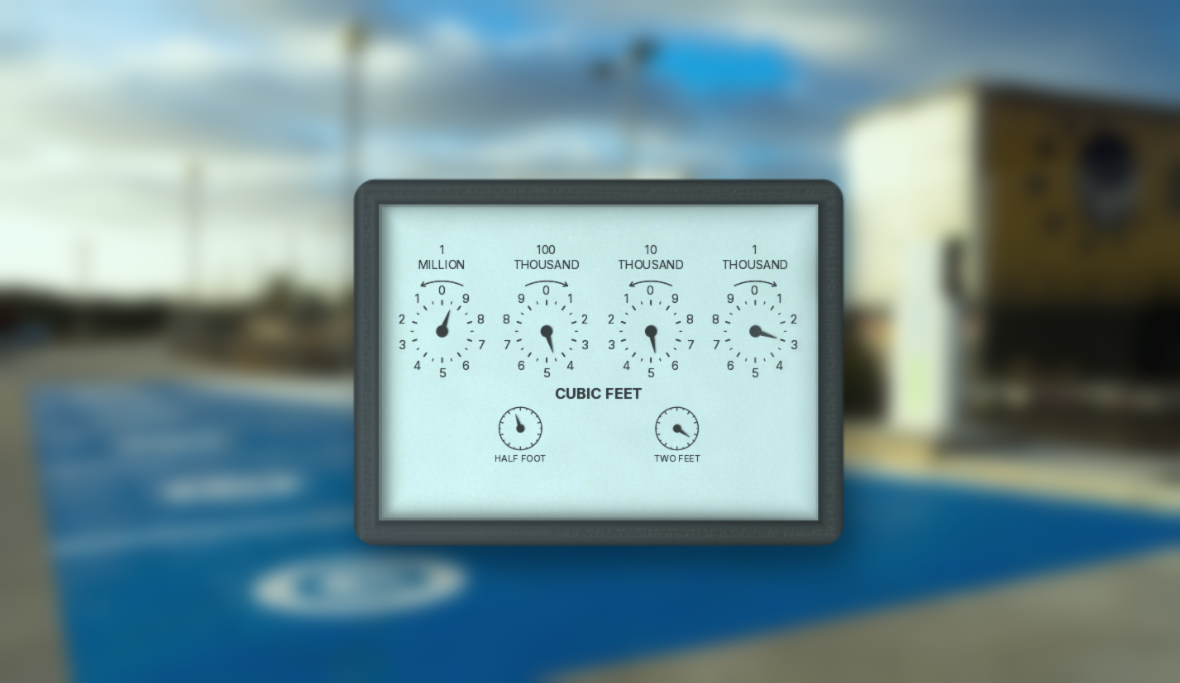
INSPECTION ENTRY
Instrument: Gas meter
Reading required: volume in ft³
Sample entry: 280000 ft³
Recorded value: 945300 ft³
